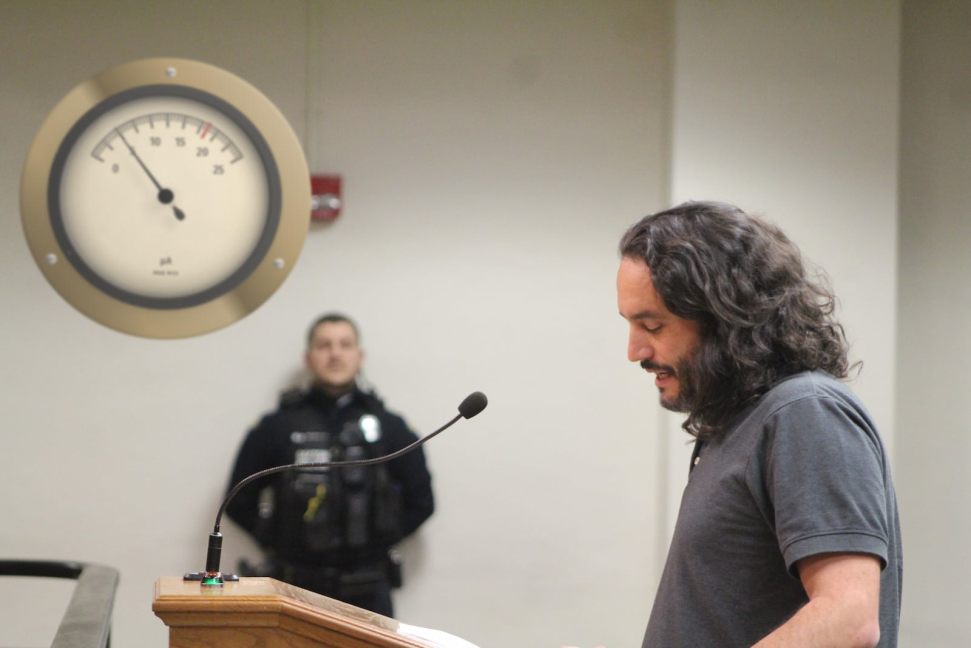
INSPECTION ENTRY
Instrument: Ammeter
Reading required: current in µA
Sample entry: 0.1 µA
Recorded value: 5 µA
